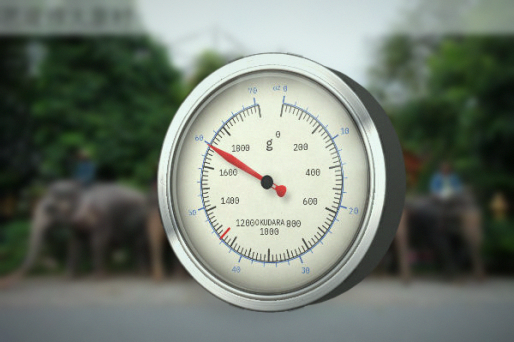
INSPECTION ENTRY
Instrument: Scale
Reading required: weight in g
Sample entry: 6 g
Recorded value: 1700 g
